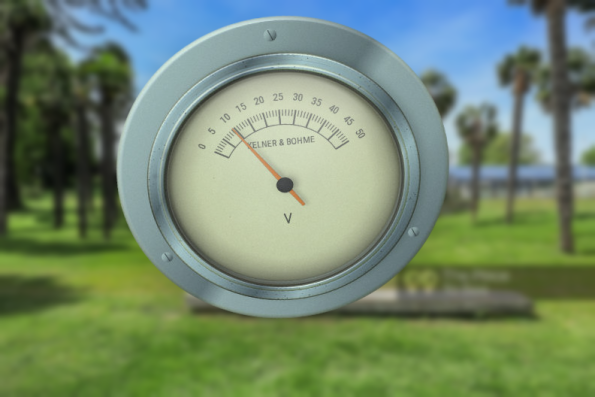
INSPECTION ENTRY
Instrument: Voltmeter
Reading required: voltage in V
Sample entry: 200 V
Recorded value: 10 V
